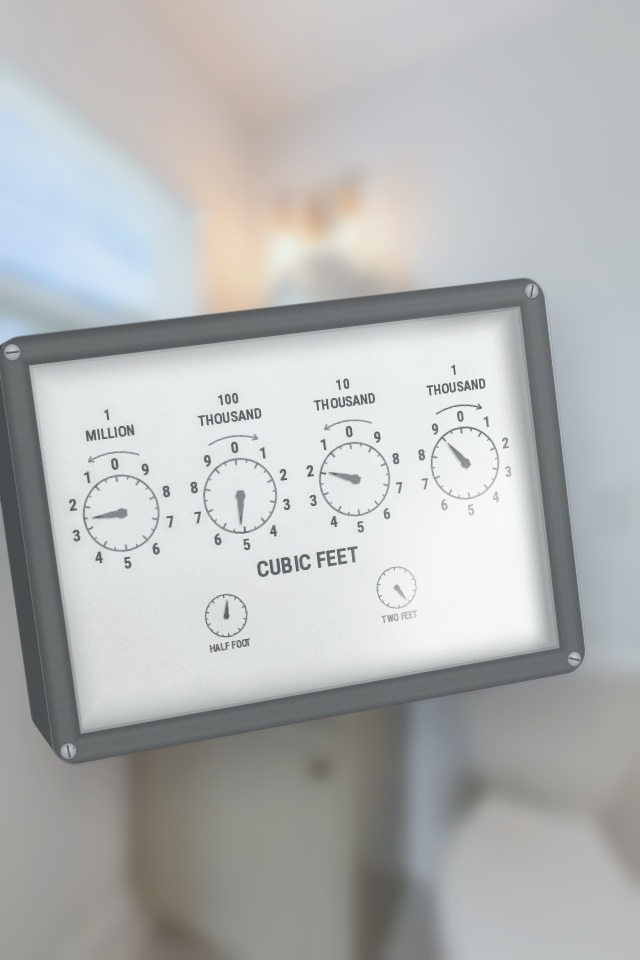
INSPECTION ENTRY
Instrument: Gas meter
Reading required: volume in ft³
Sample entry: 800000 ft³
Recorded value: 251900 ft³
